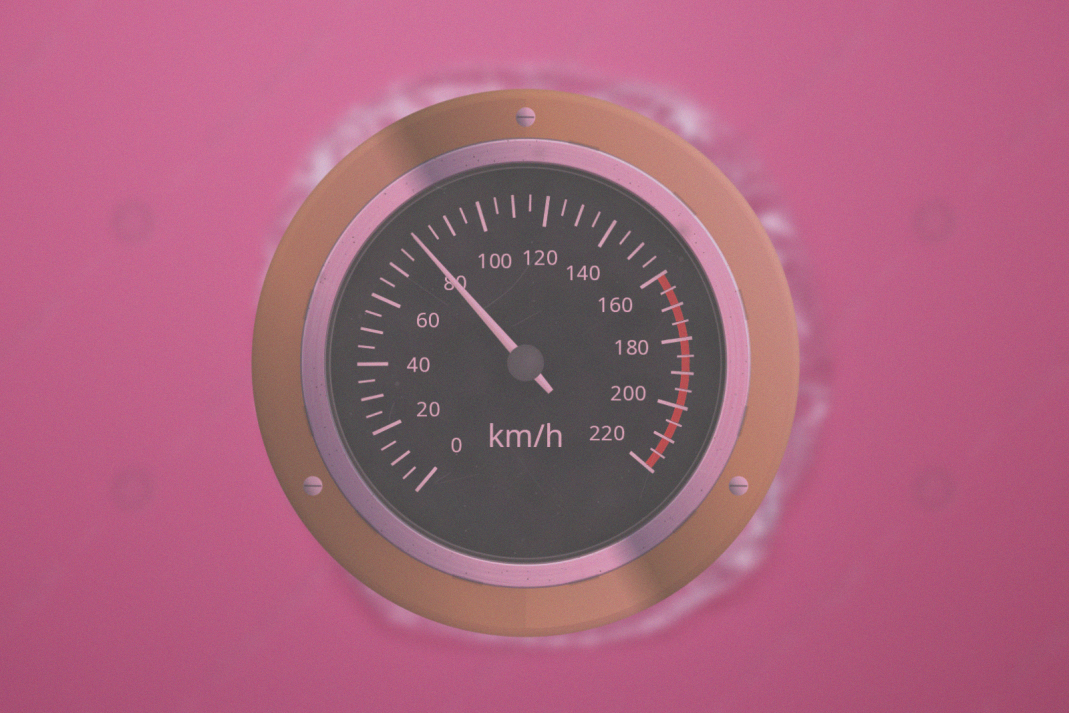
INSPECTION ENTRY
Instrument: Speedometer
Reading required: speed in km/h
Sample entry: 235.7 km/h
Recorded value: 80 km/h
